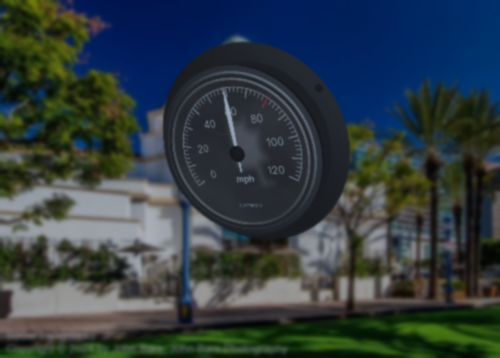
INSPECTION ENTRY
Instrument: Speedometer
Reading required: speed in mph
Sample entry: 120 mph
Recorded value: 60 mph
